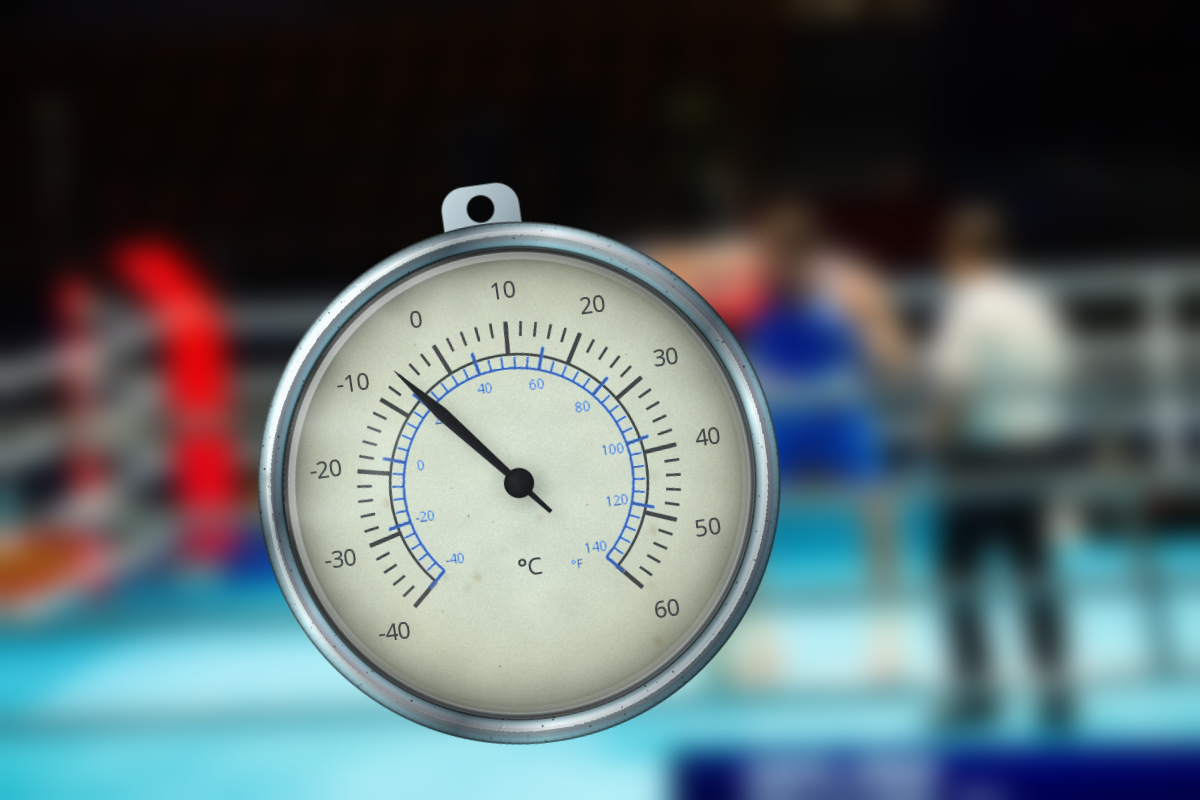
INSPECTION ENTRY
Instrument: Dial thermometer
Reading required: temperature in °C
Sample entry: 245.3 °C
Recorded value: -6 °C
